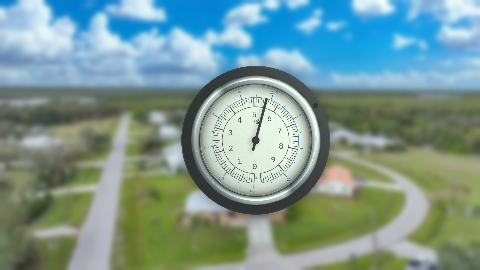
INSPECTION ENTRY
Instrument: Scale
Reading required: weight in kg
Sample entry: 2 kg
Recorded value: 5.5 kg
